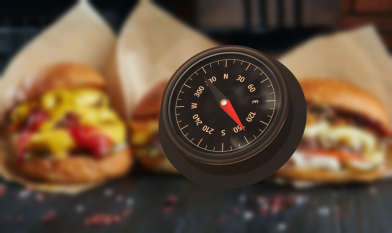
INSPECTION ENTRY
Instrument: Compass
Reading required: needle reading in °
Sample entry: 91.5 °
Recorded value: 145 °
